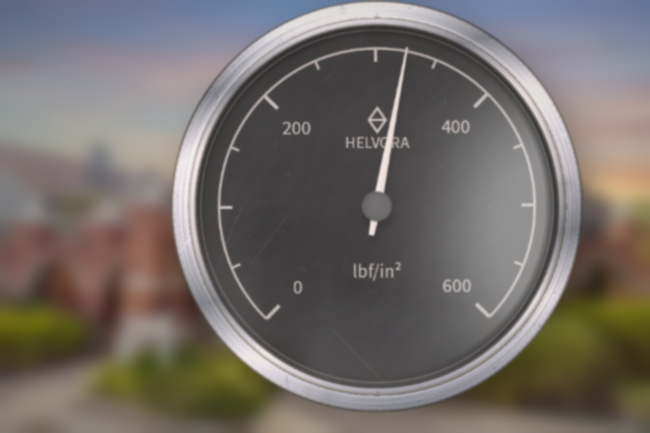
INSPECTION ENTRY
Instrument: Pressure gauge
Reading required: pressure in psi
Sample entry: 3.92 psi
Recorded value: 325 psi
